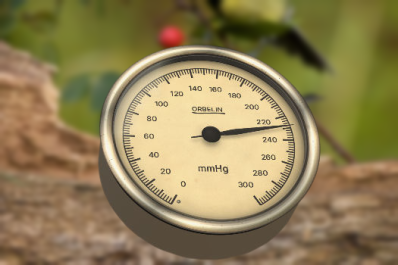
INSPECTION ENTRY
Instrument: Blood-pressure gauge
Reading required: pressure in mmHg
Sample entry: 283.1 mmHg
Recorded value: 230 mmHg
